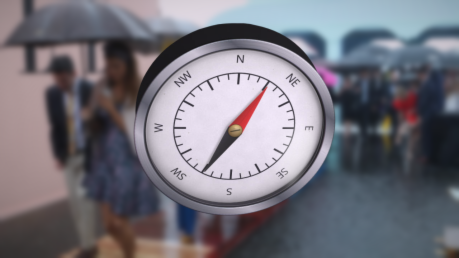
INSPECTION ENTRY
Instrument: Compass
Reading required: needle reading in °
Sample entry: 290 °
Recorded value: 30 °
